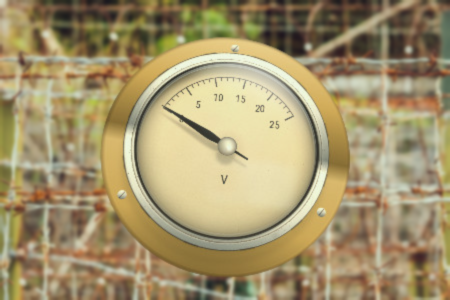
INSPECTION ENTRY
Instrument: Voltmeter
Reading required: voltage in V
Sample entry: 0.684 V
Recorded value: 0 V
